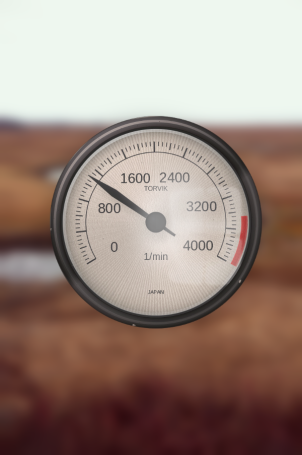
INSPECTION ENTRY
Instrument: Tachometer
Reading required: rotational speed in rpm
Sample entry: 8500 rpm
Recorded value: 1100 rpm
